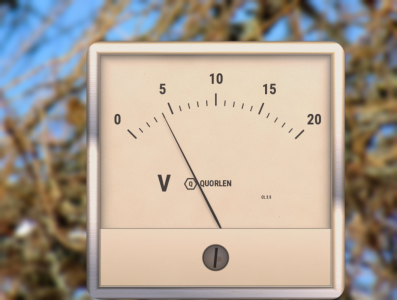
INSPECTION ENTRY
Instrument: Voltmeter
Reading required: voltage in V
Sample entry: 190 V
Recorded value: 4 V
